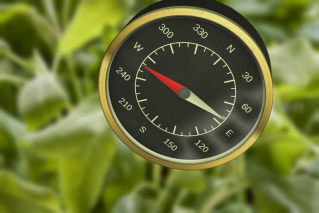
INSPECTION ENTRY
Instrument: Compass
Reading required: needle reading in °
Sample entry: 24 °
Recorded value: 260 °
